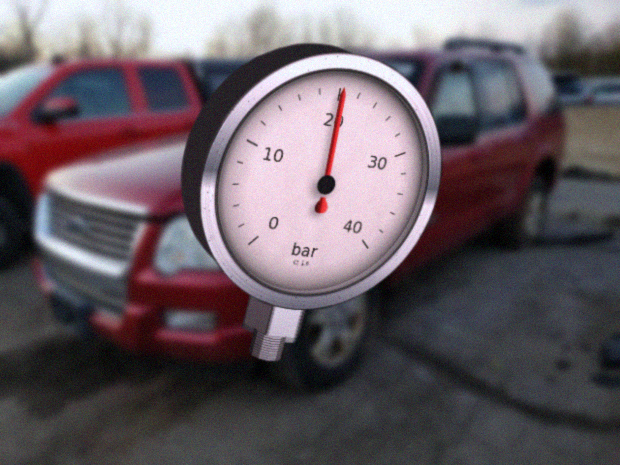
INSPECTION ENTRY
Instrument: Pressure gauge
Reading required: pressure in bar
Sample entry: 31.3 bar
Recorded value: 20 bar
